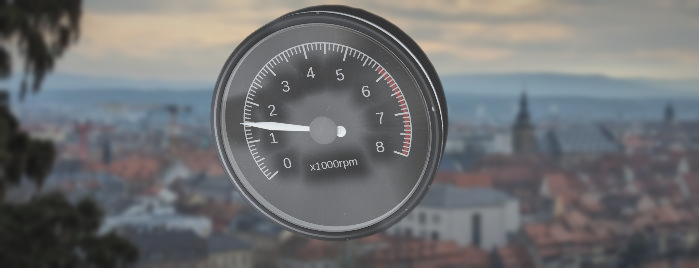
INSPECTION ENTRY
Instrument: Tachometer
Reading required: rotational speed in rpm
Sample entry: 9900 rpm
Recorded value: 1500 rpm
